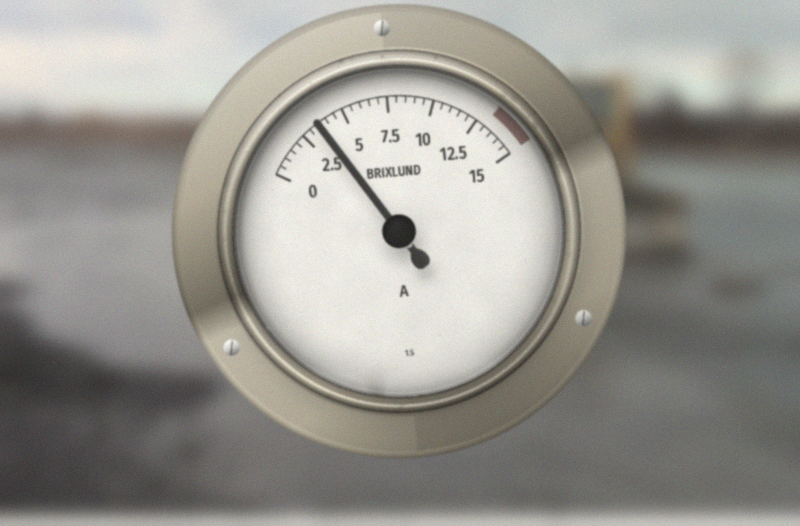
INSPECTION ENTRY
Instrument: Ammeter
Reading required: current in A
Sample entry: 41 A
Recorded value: 3.5 A
